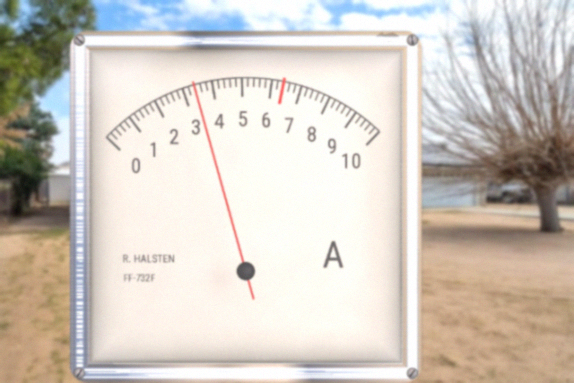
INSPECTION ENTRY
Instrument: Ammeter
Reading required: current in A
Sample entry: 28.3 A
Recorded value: 3.4 A
